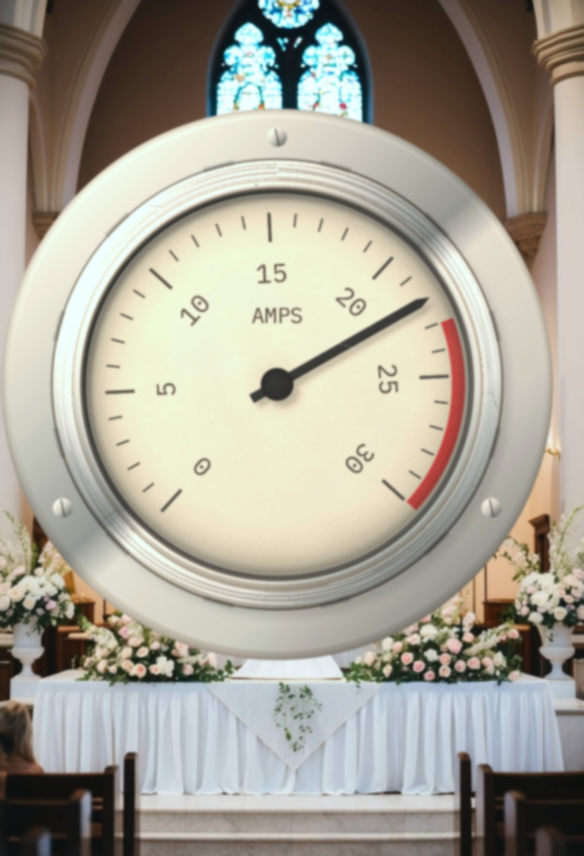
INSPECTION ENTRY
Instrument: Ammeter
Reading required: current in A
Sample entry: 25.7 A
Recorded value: 22 A
